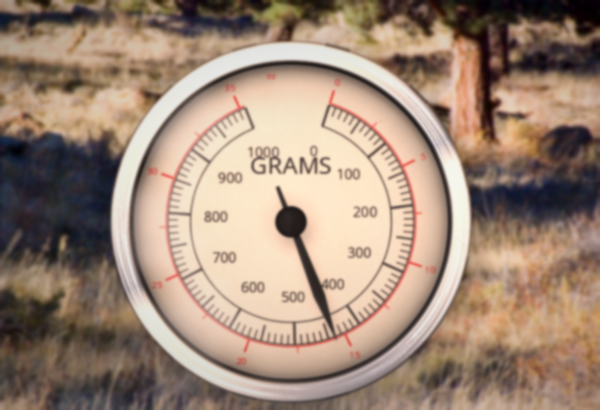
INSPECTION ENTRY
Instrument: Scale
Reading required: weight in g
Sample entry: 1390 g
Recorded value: 440 g
